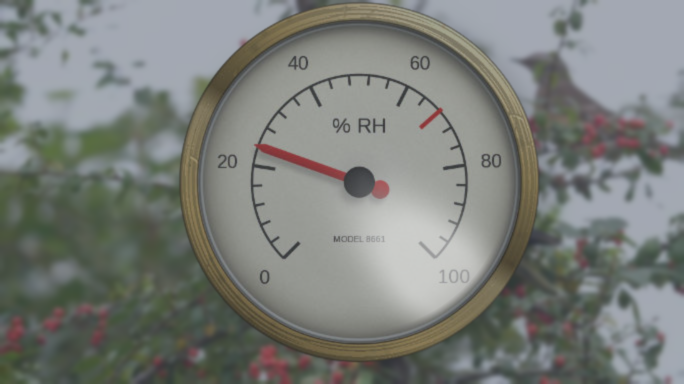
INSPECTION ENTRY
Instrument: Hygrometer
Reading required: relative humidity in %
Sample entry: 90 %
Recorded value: 24 %
